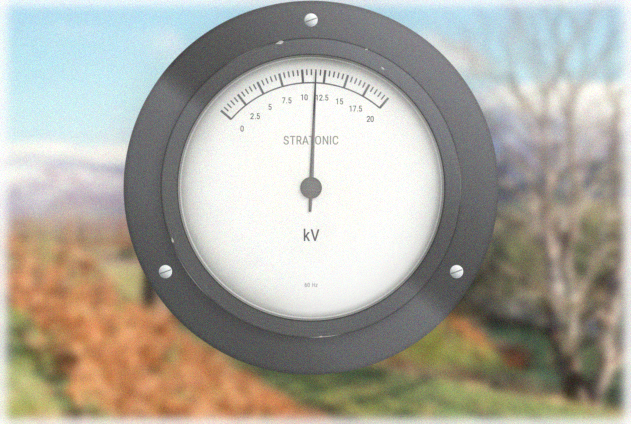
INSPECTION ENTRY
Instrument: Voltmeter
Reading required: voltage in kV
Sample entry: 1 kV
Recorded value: 11.5 kV
